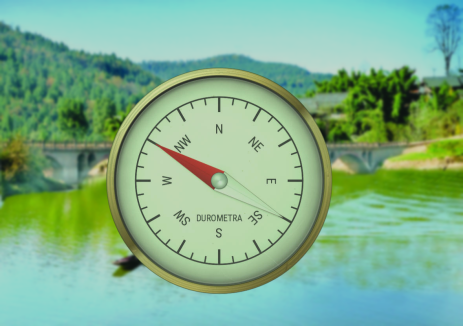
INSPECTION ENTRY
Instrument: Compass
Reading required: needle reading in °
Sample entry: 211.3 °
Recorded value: 300 °
